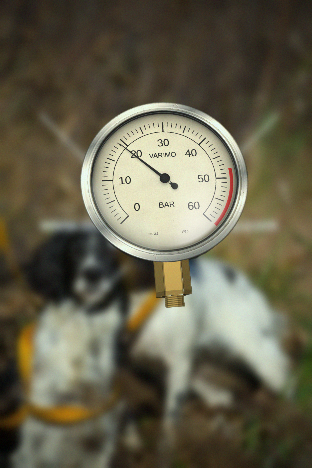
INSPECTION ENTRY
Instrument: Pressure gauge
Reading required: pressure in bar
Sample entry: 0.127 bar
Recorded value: 19 bar
